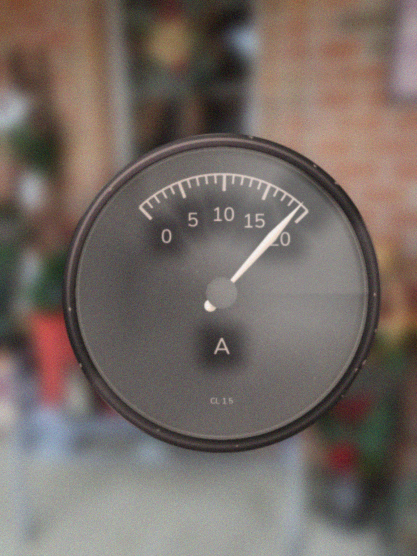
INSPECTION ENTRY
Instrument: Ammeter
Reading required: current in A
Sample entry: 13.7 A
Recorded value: 19 A
